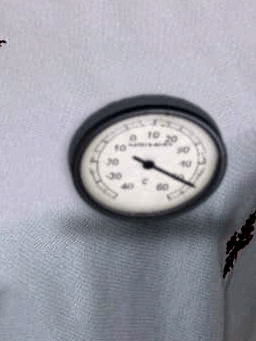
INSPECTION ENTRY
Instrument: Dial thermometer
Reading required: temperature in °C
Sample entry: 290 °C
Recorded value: 50 °C
